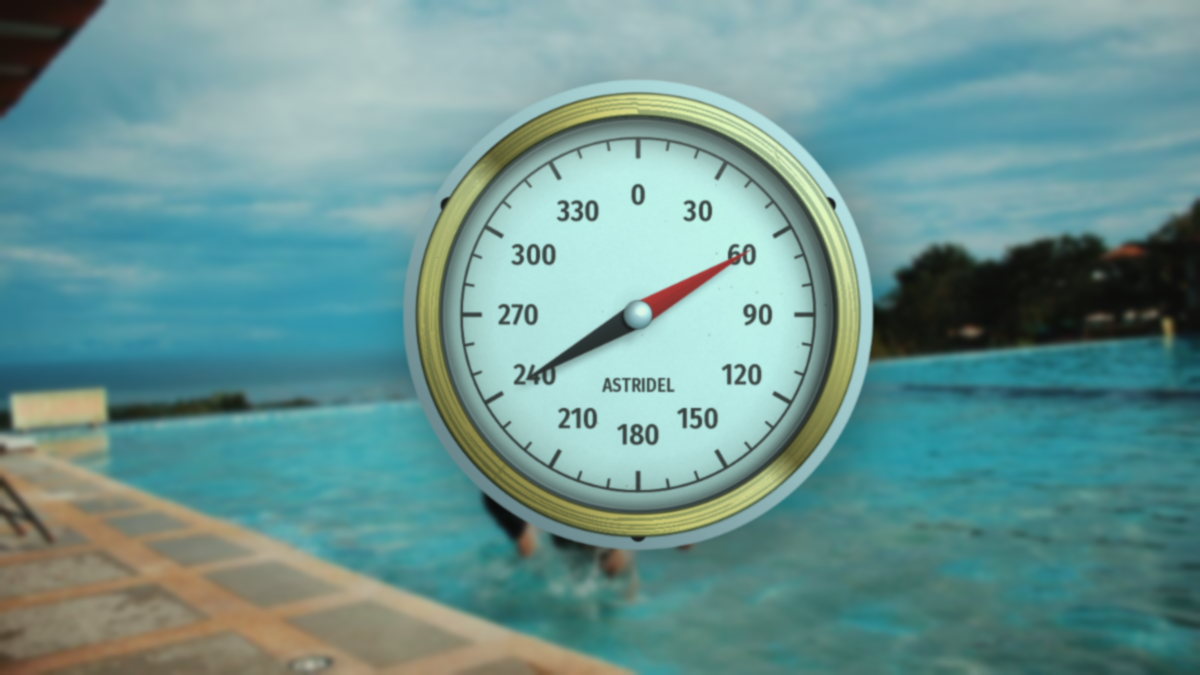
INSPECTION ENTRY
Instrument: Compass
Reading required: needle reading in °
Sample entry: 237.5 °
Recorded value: 60 °
